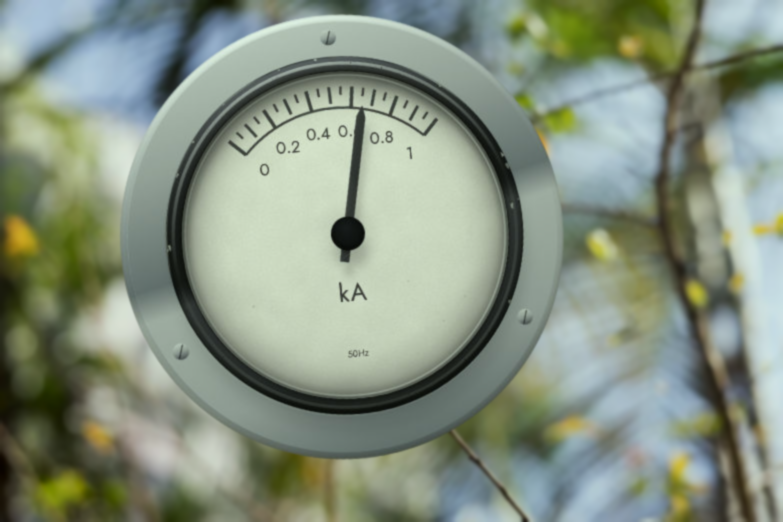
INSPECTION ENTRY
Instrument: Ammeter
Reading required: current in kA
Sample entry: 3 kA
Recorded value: 0.65 kA
